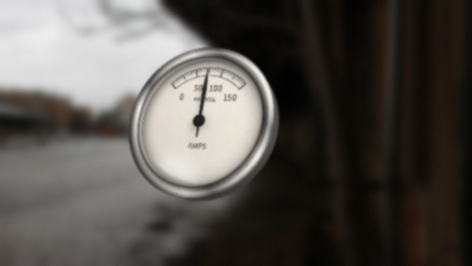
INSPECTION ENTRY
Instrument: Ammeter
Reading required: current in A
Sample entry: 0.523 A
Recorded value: 75 A
